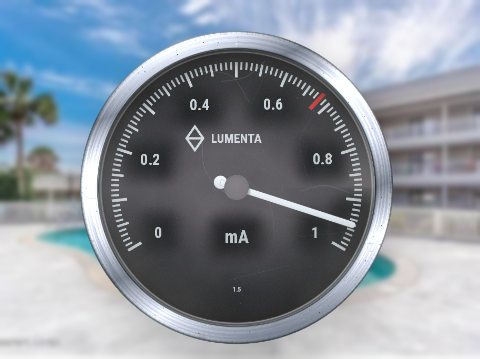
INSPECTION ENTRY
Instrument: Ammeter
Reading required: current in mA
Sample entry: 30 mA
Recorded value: 0.95 mA
